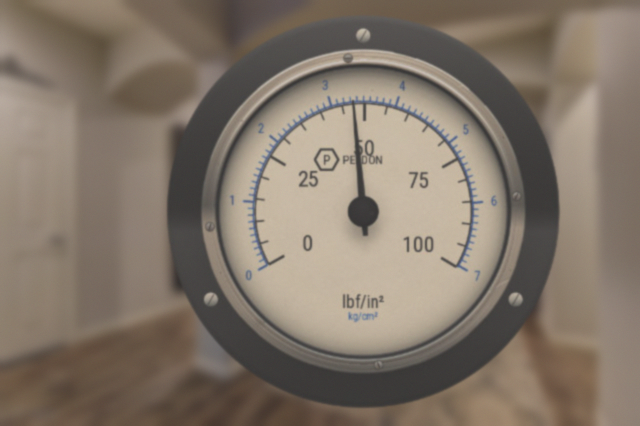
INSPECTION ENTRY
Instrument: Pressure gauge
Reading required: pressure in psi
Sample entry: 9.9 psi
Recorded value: 47.5 psi
